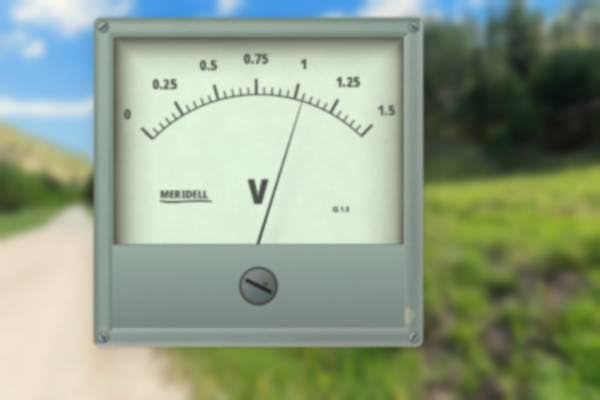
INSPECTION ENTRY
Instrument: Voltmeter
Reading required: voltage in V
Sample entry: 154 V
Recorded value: 1.05 V
